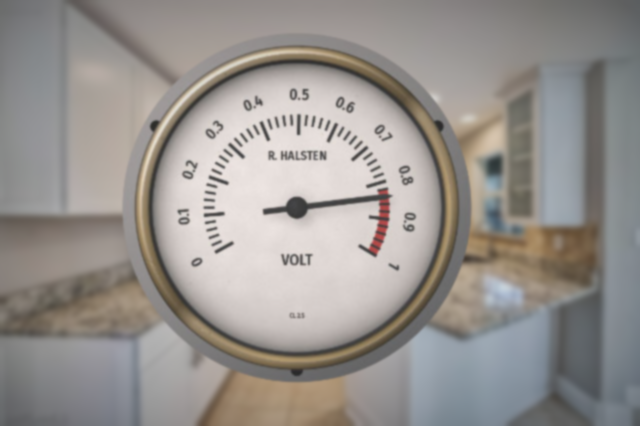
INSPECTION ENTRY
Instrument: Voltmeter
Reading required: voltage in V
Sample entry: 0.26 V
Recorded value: 0.84 V
